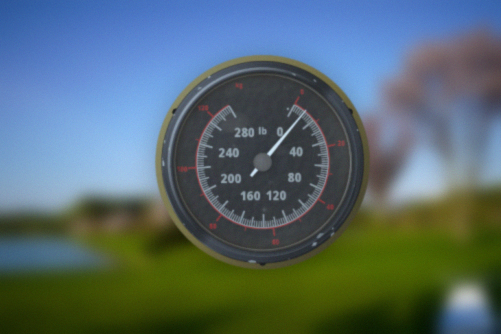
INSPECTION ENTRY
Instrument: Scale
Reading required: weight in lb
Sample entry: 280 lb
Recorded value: 10 lb
